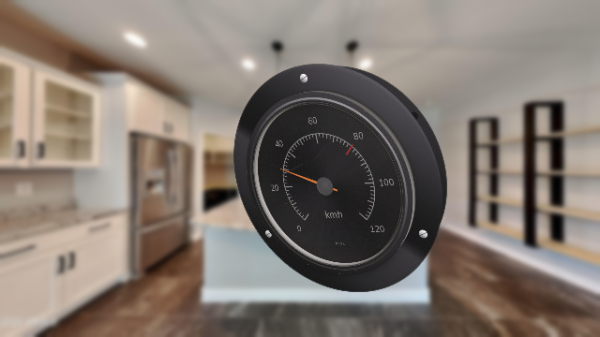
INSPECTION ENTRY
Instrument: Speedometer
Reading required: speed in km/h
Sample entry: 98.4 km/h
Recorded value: 30 km/h
